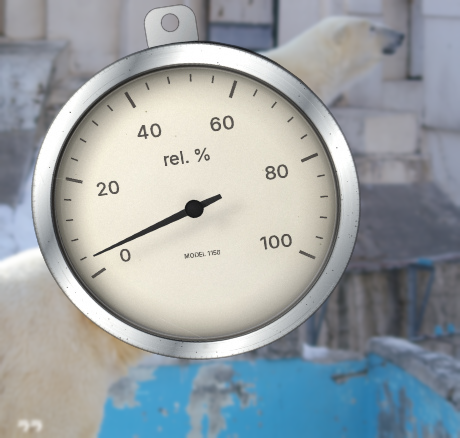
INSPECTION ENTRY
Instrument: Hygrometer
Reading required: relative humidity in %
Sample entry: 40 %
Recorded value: 4 %
